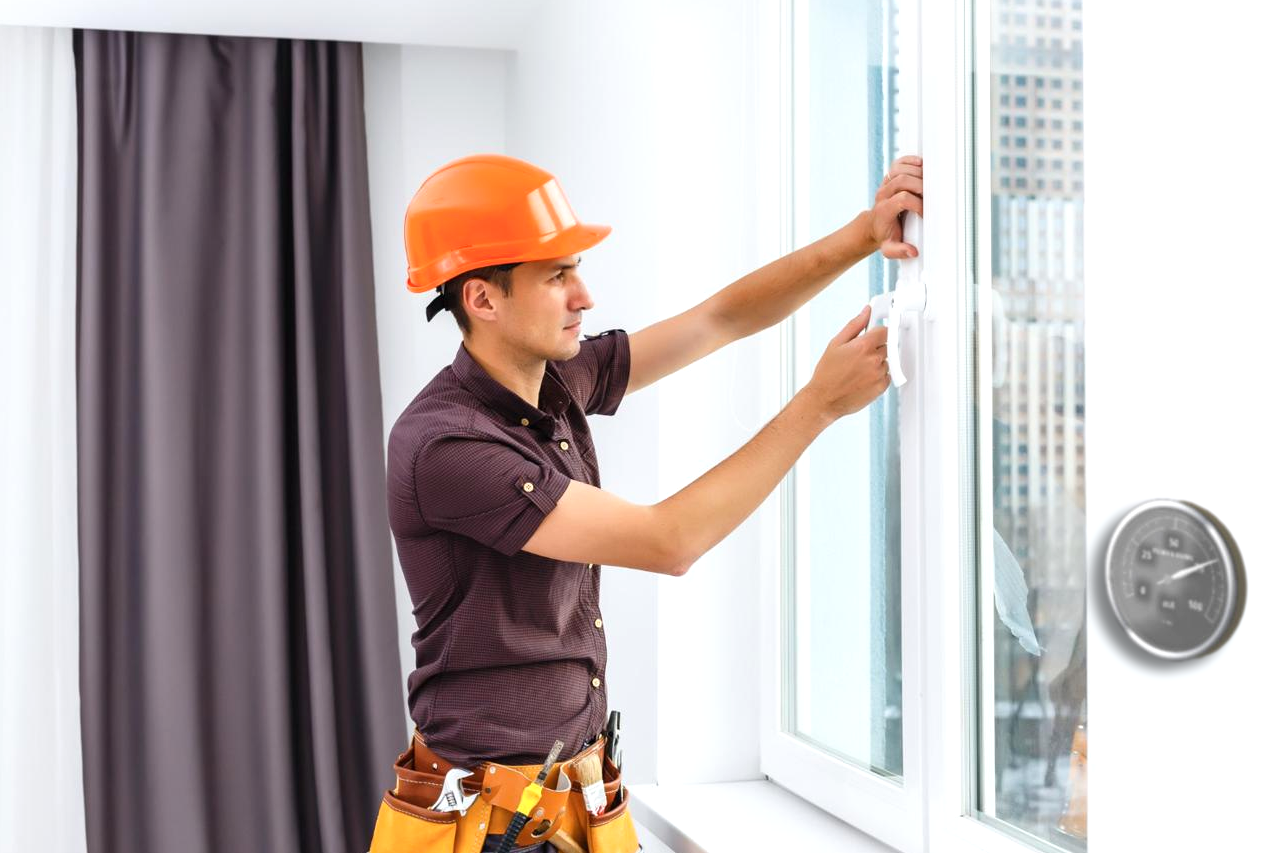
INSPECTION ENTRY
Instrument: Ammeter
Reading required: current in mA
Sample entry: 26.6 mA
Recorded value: 75 mA
